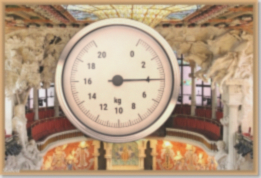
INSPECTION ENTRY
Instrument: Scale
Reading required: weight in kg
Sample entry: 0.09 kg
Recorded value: 4 kg
